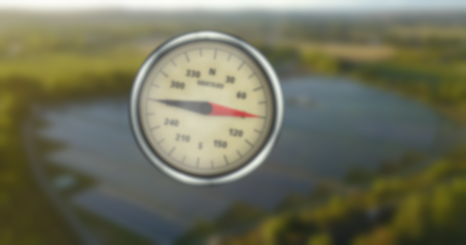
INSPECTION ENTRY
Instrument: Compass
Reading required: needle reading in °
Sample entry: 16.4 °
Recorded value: 90 °
